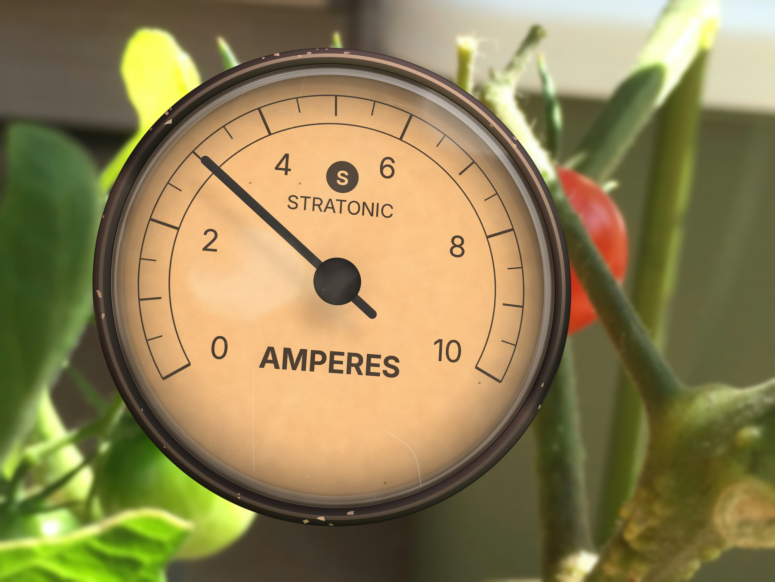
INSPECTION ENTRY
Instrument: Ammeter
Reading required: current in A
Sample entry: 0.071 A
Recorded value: 3 A
